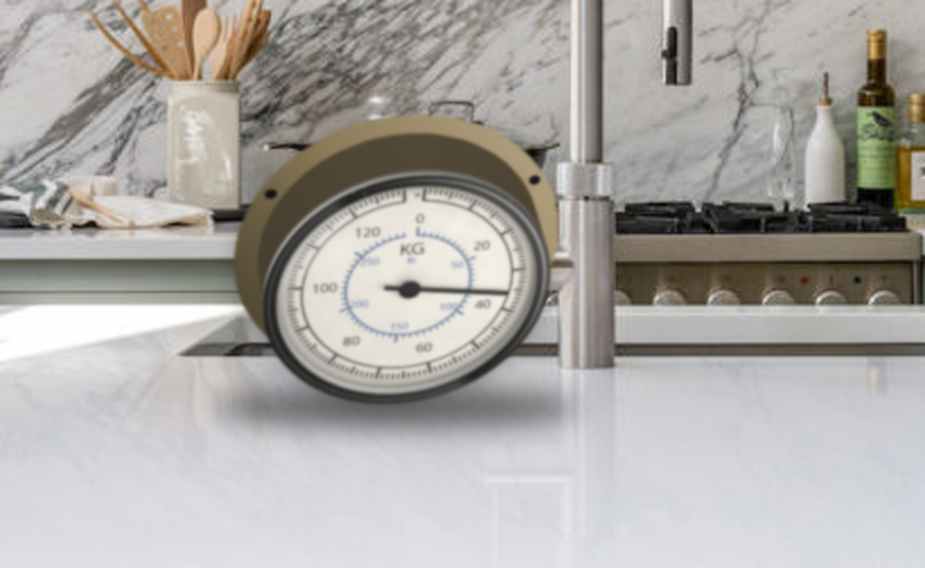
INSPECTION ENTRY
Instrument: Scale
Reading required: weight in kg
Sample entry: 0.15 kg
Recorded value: 35 kg
